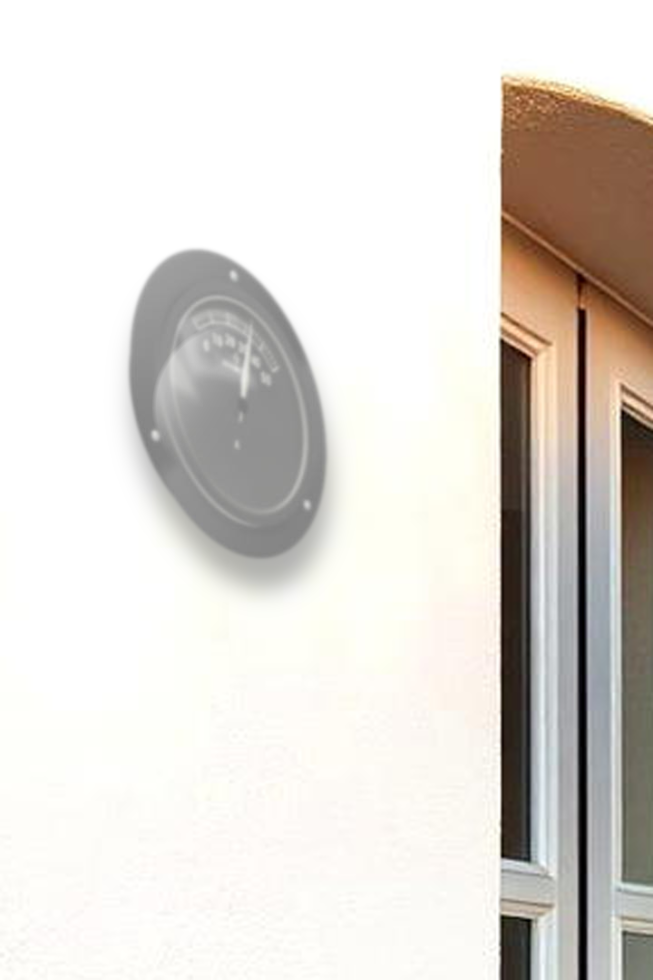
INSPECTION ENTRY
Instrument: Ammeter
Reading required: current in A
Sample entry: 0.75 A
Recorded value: 30 A
